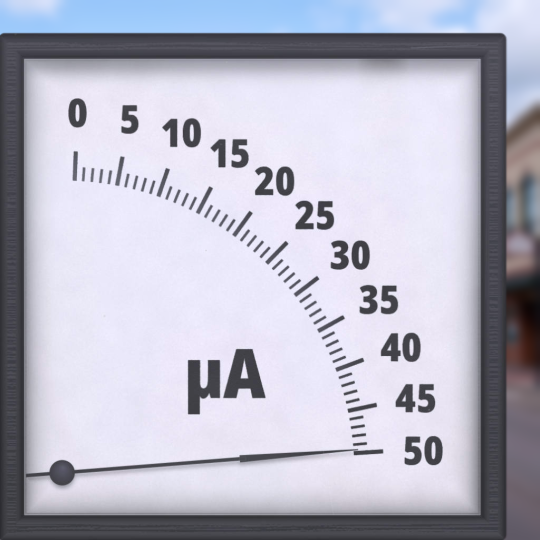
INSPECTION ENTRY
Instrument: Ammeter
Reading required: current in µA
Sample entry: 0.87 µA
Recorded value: 49.5 µA
